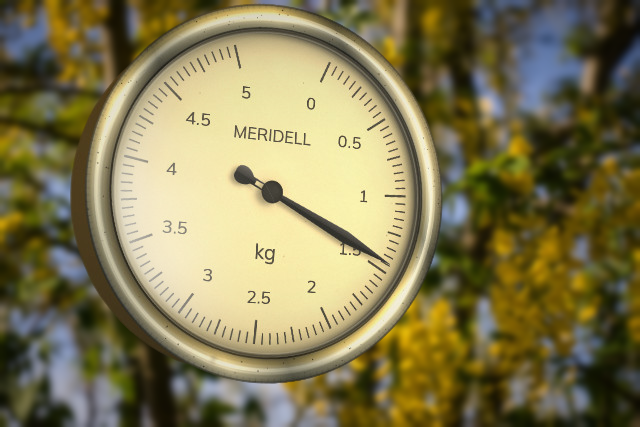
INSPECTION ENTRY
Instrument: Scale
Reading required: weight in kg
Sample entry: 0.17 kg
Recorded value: 1.45 kg
